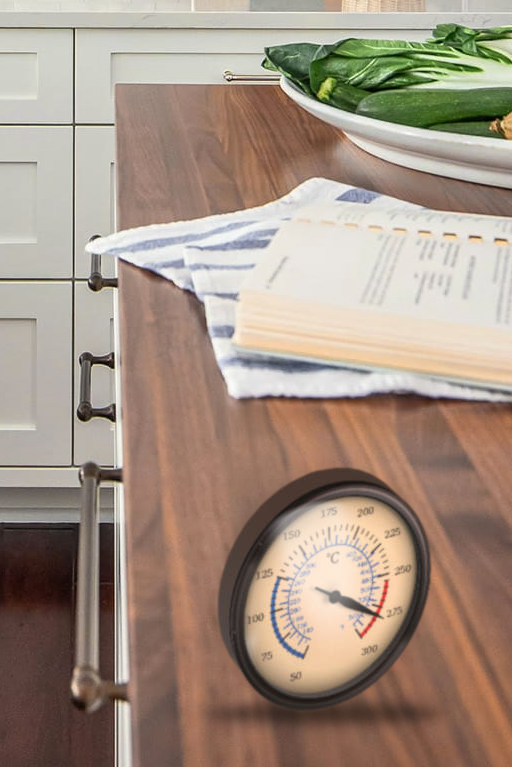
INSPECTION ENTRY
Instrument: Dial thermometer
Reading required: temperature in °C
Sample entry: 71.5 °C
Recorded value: 280 °C
